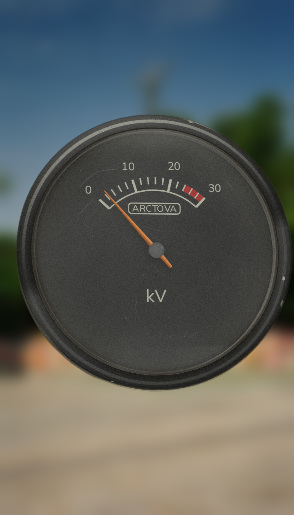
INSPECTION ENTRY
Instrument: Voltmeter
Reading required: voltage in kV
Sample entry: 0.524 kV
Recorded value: 2 kV
